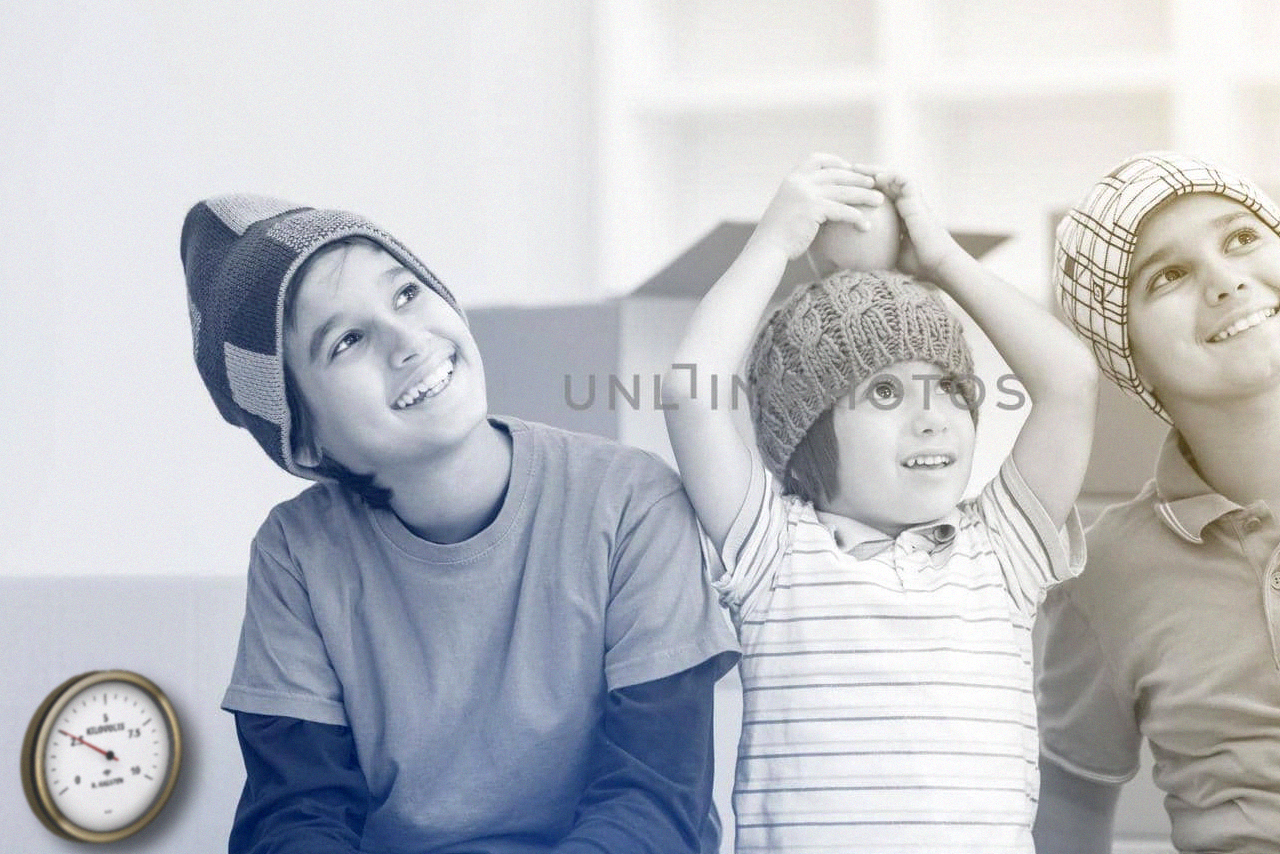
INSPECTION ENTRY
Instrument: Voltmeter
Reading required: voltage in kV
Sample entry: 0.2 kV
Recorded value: 2.5 kV
